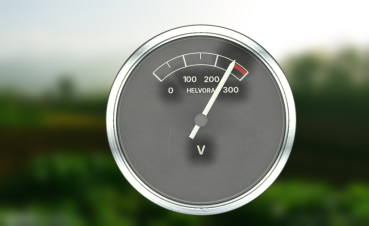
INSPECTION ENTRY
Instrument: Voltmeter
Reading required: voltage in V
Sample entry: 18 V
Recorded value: 250 V
